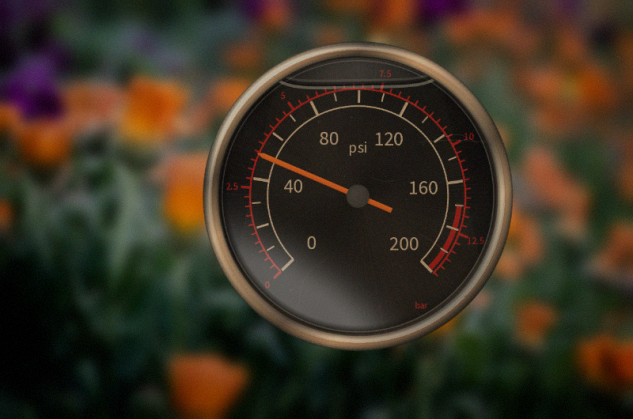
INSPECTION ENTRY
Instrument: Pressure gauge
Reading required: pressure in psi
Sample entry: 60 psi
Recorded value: 50 psi
